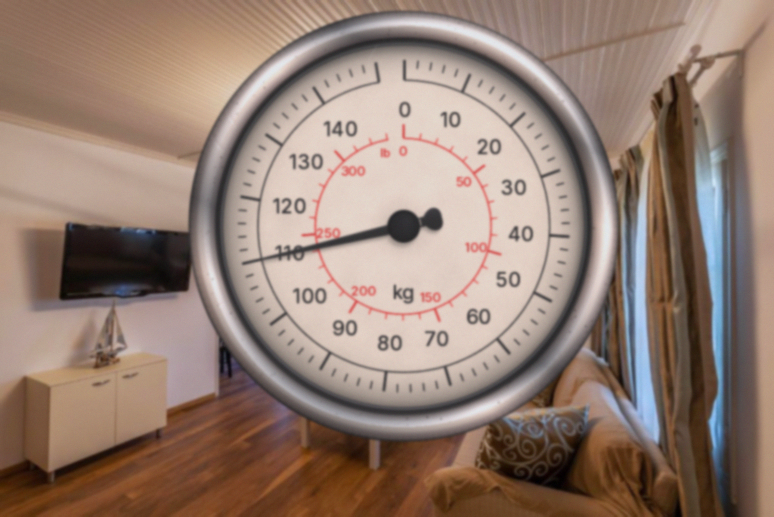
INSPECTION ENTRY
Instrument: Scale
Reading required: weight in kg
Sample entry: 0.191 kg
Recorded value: 110 kg
